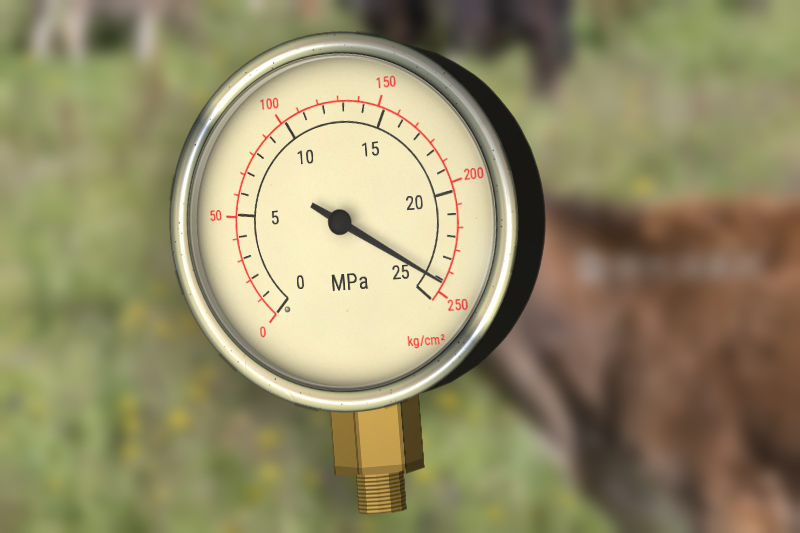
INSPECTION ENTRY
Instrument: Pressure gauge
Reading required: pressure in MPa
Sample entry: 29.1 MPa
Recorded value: 24 MPa
